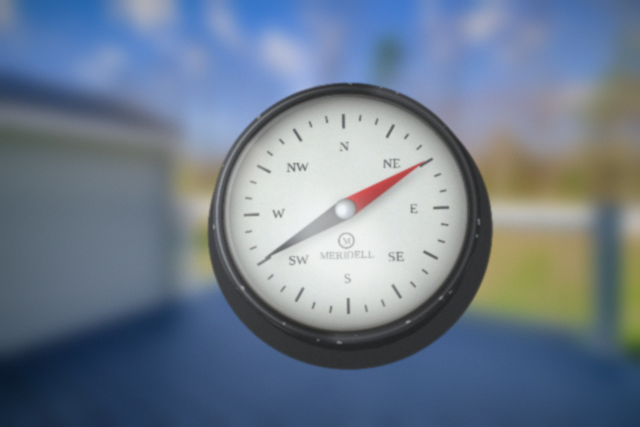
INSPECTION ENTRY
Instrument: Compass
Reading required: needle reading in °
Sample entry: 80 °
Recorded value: 60 °
